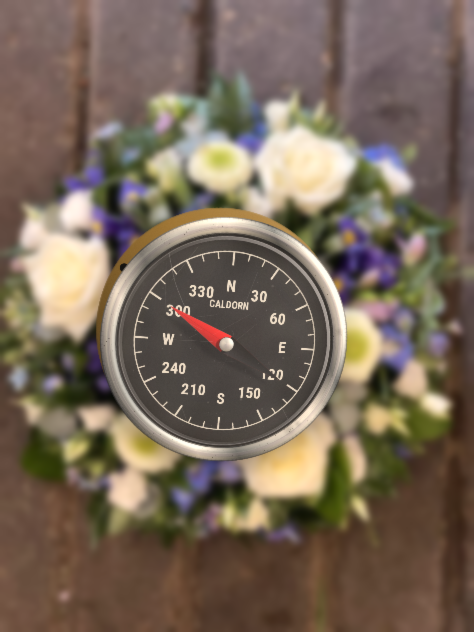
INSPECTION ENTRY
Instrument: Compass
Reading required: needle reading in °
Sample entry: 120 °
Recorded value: 300 °
